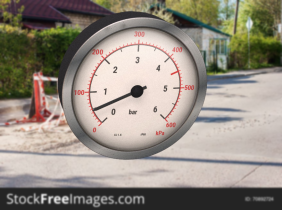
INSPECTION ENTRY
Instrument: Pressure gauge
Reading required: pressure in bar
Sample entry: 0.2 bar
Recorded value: 0.5 bar
